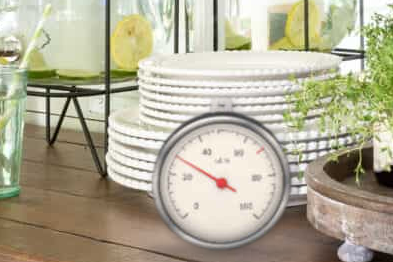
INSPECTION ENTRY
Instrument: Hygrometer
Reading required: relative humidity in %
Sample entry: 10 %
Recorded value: 28 %
